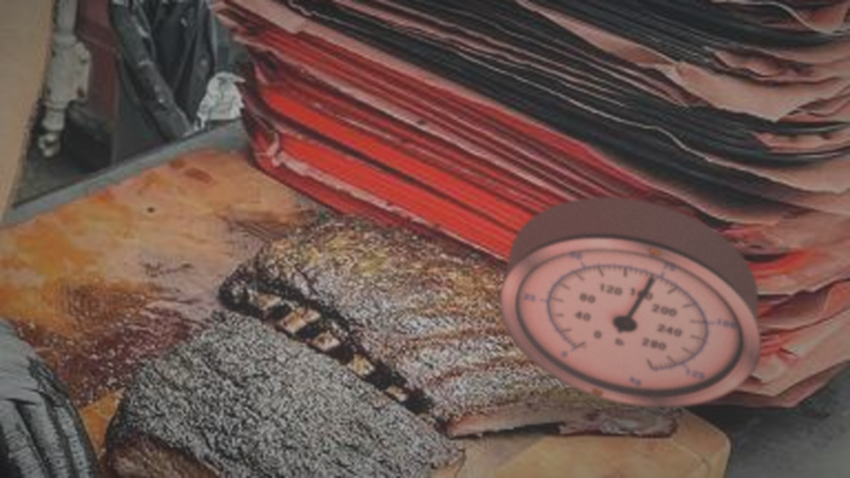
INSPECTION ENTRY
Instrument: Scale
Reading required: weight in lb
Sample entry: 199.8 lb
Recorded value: 160 lb
